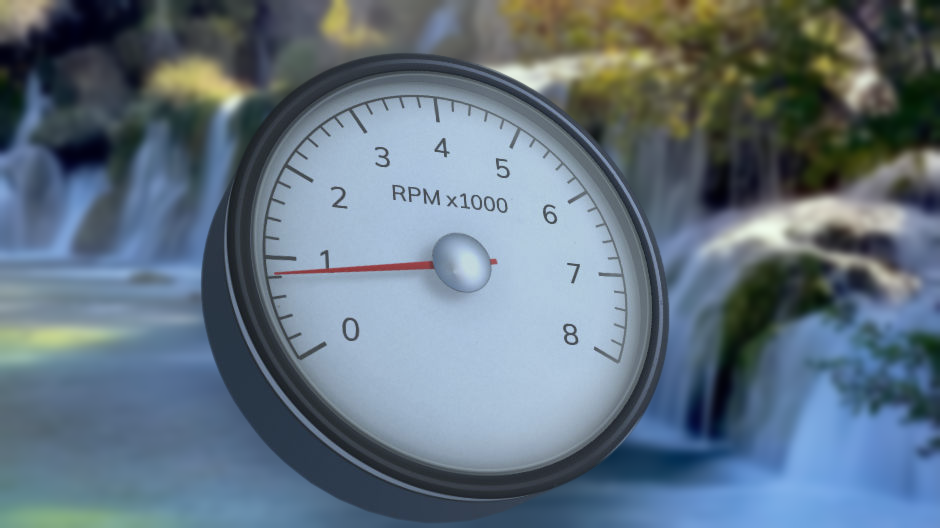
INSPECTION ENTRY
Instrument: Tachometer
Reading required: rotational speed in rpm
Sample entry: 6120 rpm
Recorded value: 800 rpm
